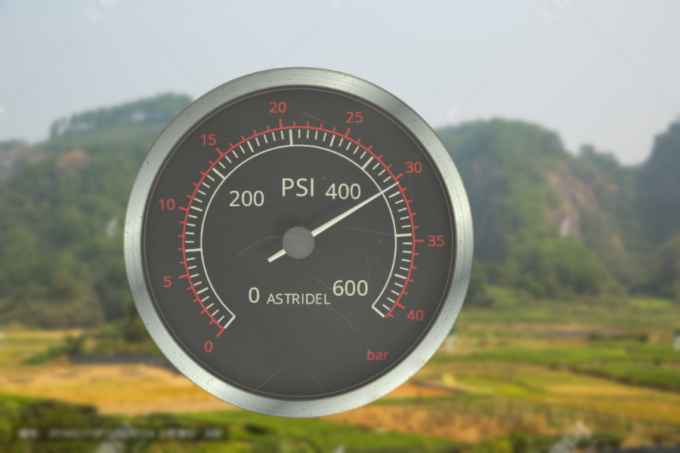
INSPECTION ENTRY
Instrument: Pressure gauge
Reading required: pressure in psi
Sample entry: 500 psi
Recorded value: 440 psi
